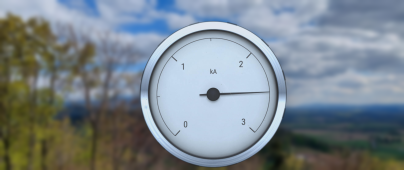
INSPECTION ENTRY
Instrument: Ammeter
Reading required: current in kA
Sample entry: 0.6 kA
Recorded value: 2.5 kA
